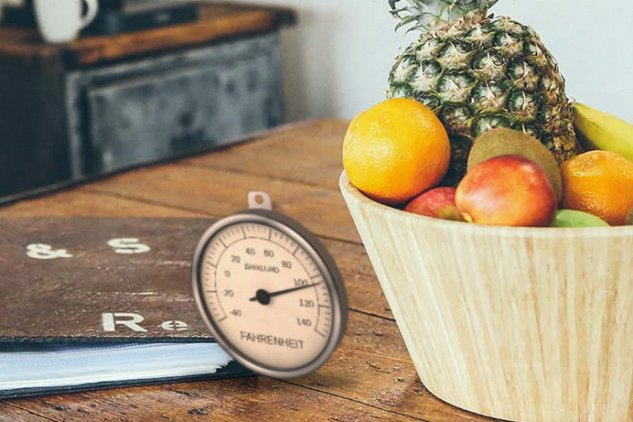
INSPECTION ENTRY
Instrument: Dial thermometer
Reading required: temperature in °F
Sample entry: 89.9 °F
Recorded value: 104 °F
